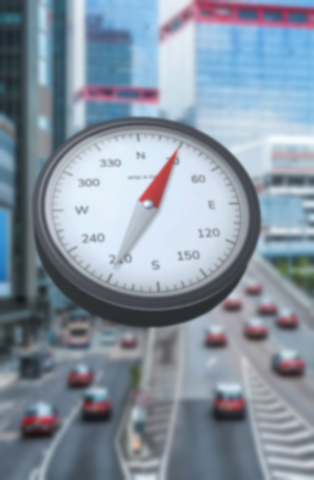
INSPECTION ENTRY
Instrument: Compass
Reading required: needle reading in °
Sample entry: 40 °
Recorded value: 30 °
